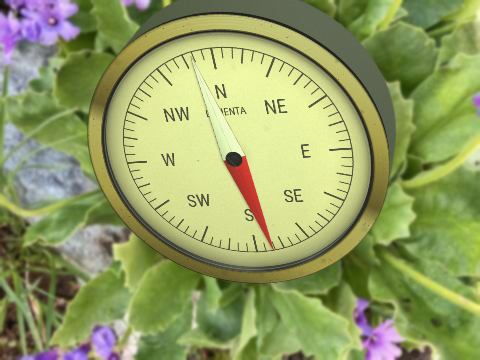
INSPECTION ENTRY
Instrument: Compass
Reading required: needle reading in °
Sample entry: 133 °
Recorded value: 170 °
